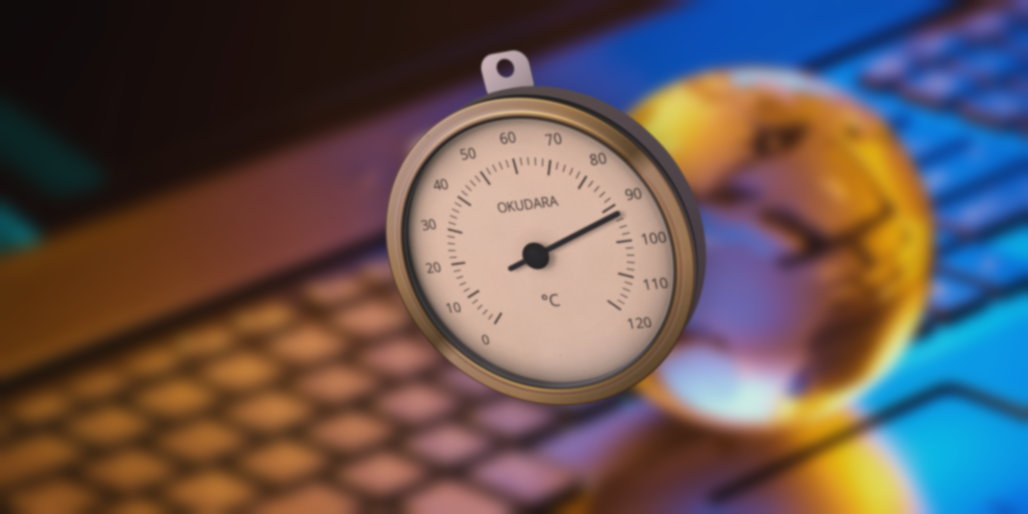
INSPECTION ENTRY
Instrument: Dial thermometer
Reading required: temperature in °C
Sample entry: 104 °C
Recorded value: 92 °C
